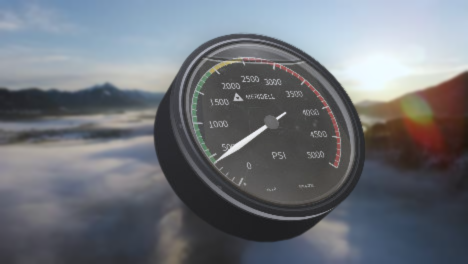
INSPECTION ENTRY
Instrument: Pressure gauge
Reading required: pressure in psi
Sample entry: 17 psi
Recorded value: 400 psi
